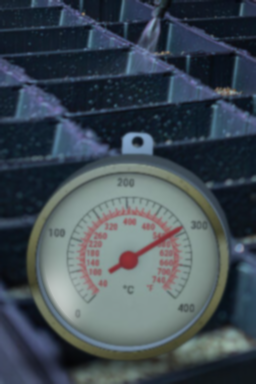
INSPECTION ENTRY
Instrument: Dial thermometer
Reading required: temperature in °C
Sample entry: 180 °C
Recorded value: 290 °C
